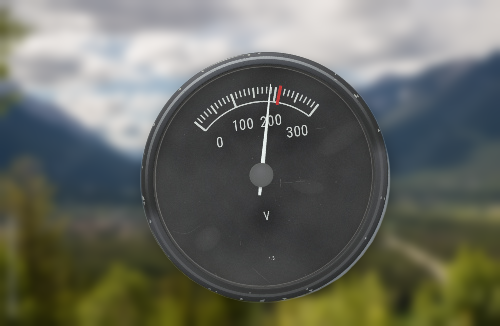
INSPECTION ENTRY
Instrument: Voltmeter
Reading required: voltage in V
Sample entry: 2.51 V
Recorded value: 190 V
